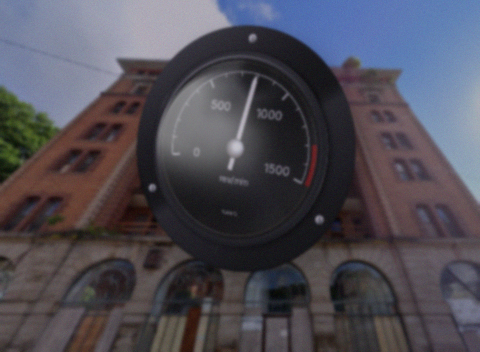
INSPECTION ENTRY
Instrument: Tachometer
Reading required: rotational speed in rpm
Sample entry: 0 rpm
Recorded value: 800 rpm
